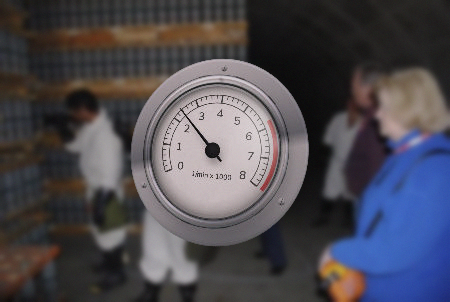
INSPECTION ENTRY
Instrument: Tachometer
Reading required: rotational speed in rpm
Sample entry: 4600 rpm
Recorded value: 2400 rpm
